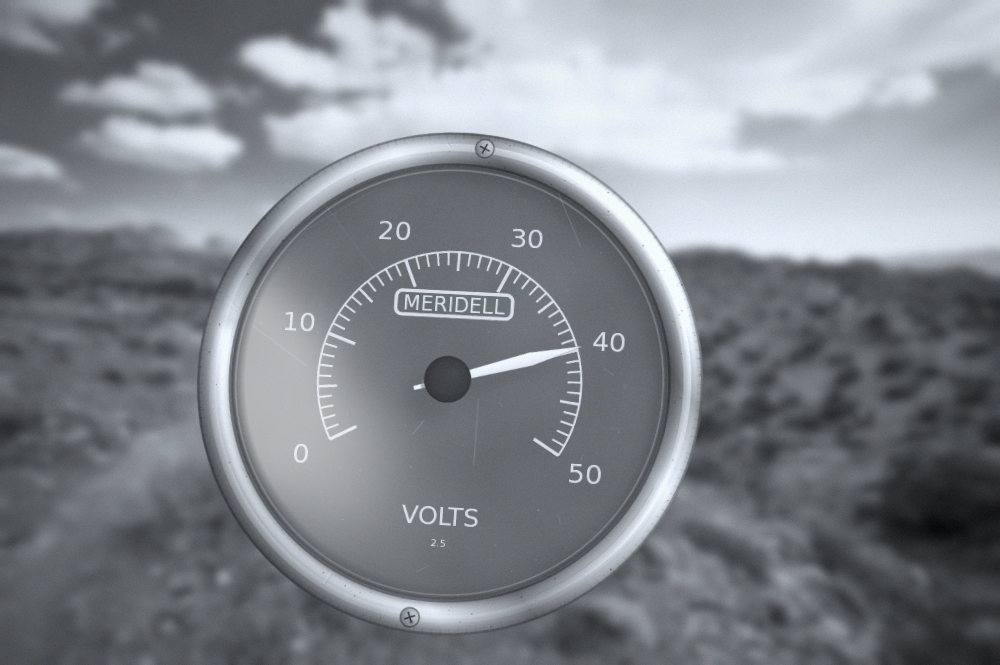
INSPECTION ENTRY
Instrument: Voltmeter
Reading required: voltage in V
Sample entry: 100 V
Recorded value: 40 V
